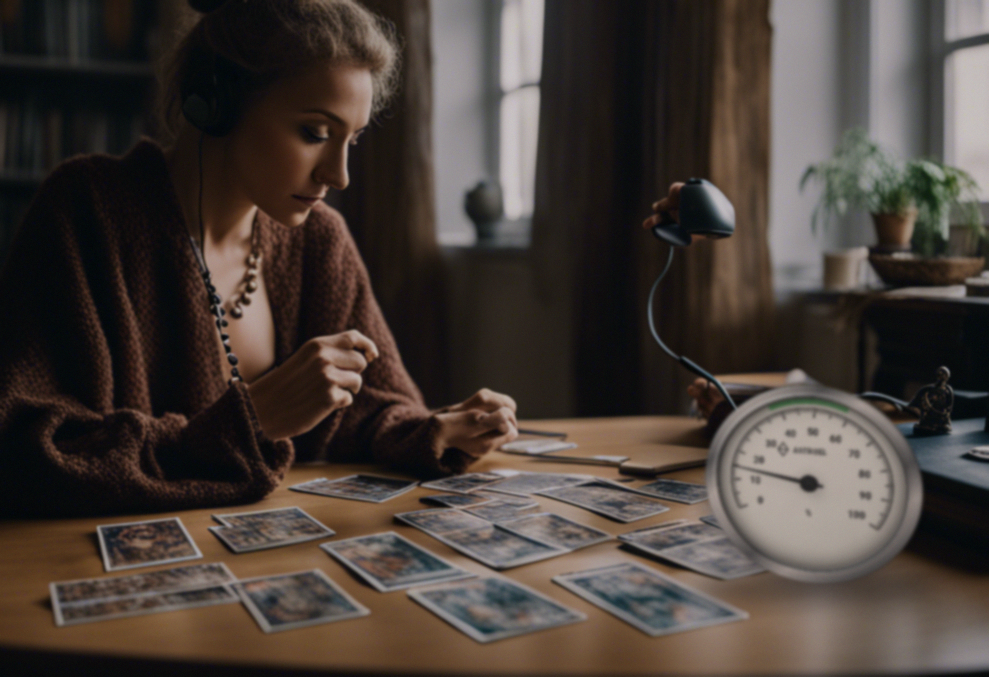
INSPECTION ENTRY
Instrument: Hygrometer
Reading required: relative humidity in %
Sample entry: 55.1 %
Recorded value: 15 %
